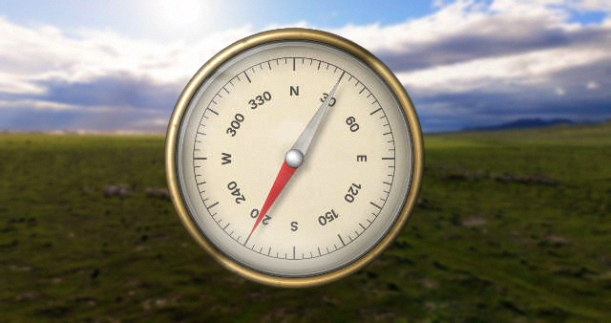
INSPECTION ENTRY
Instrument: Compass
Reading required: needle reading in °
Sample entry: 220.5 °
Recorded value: 210 °
